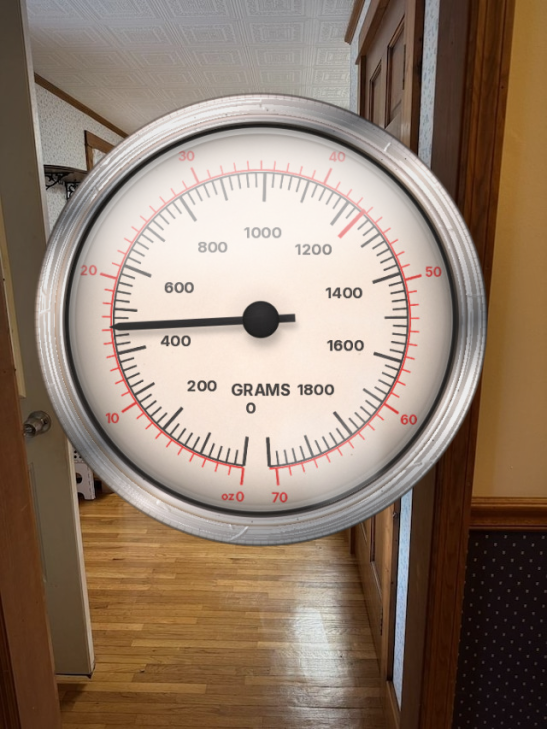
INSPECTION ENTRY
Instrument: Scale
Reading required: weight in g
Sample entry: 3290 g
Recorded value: 460 g
